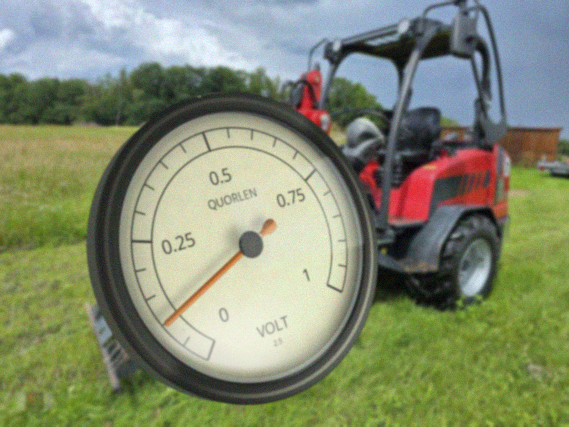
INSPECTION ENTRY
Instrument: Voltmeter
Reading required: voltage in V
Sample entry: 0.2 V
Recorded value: 0.1 V
